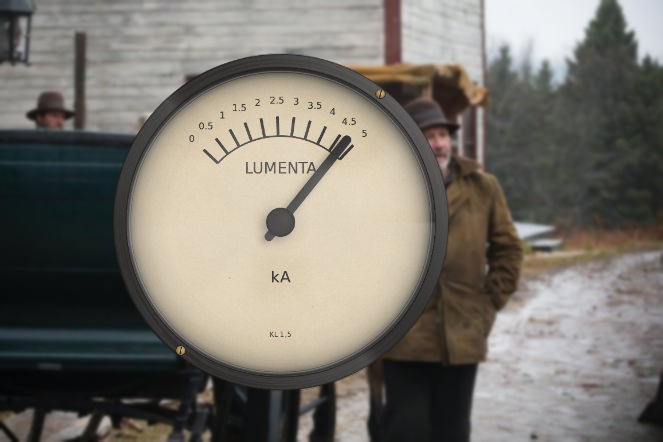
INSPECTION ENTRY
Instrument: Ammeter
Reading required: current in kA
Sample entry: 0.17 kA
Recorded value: 4.75 kA
